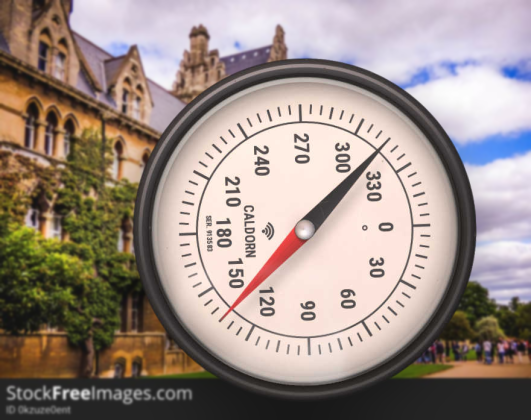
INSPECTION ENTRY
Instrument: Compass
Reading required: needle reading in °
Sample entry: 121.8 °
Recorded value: 135 °
